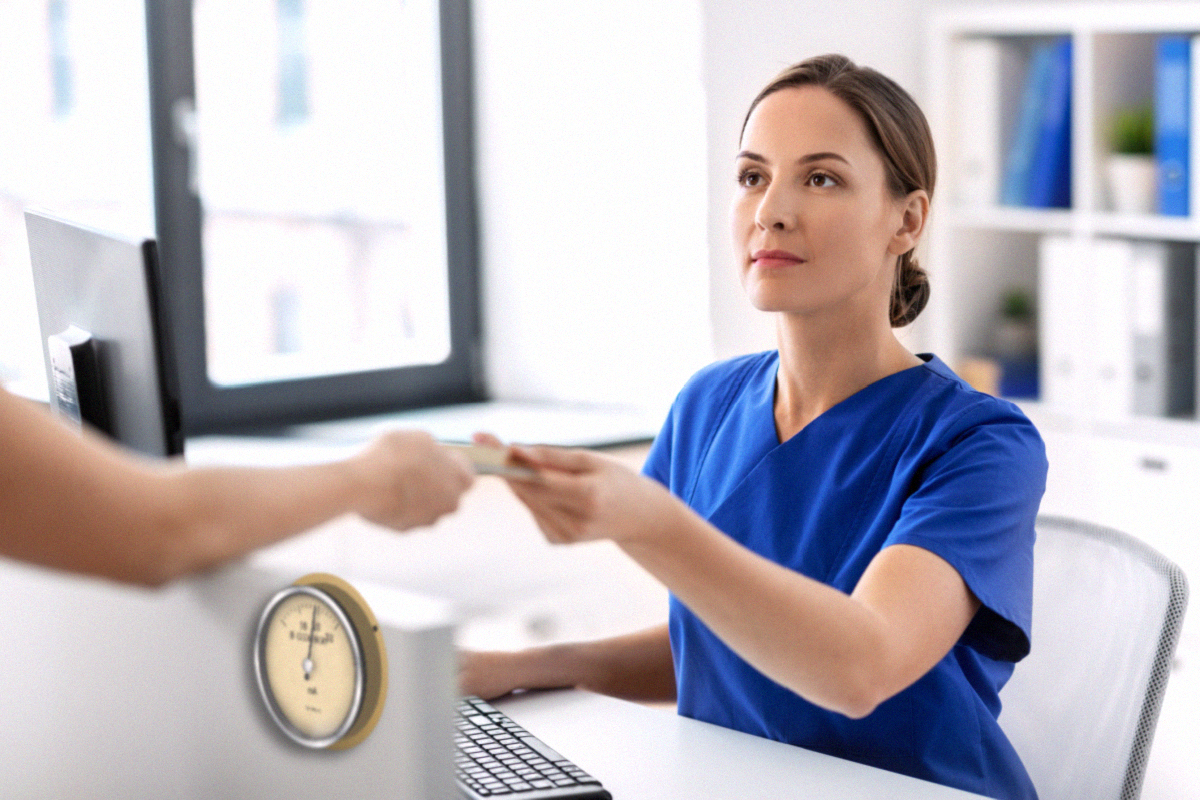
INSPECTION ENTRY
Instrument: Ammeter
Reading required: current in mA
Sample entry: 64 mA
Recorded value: 20 mA
